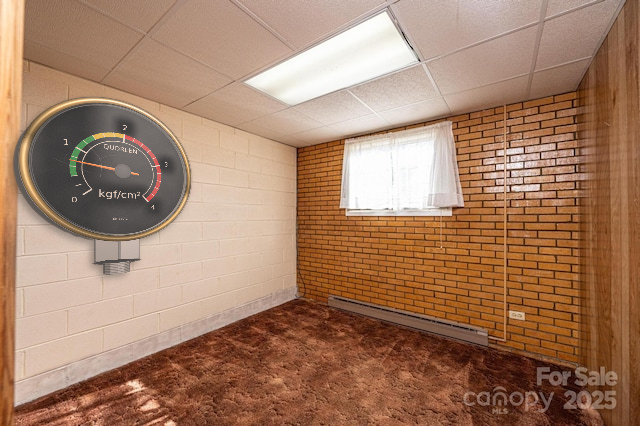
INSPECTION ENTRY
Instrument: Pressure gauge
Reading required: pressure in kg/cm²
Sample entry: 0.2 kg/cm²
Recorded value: 0.7 kg/cm²
